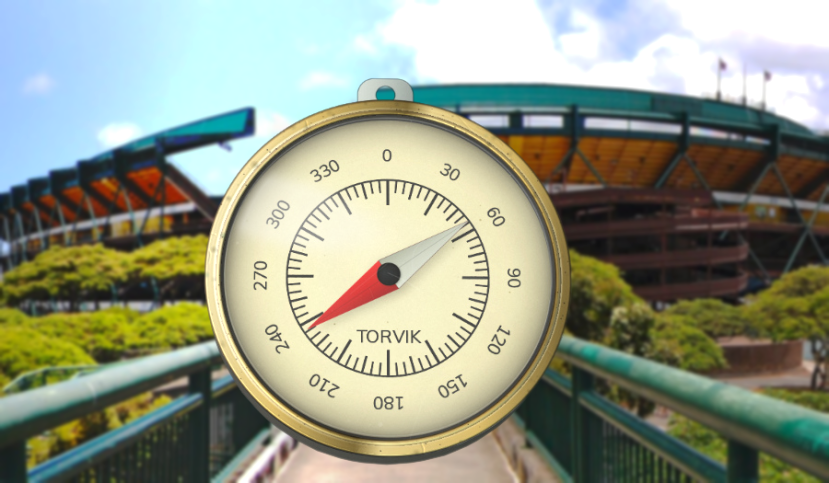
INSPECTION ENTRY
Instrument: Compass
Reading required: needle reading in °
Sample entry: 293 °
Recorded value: 235 °
